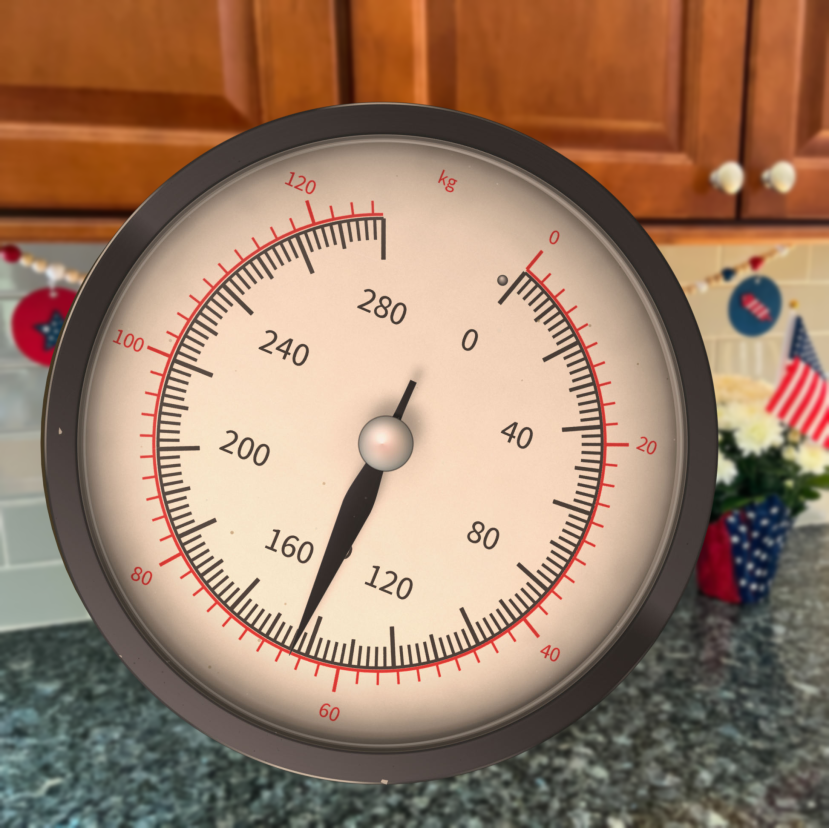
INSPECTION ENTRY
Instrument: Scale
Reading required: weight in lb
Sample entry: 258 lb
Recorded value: 144 lb
